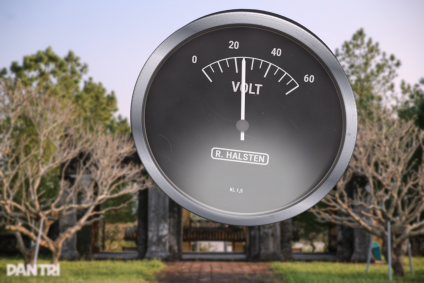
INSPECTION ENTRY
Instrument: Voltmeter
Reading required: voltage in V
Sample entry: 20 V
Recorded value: 25 V
